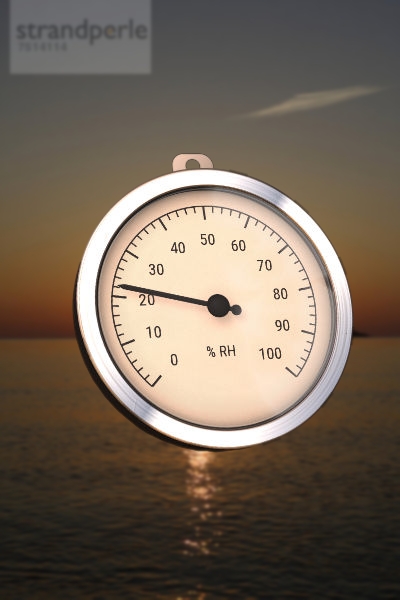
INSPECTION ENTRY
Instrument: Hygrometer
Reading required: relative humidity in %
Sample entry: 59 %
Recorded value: 22 %
